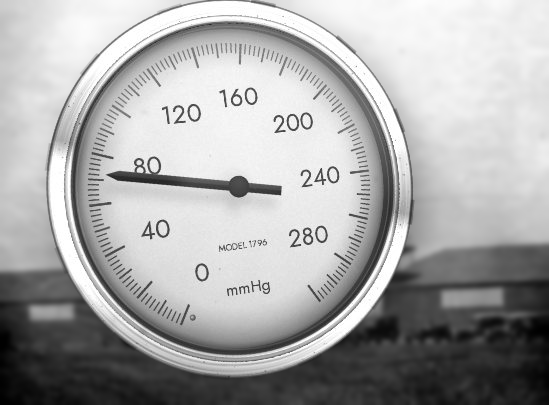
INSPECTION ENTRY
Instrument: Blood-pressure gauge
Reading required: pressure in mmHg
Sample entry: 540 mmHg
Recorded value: 72 mmHg
